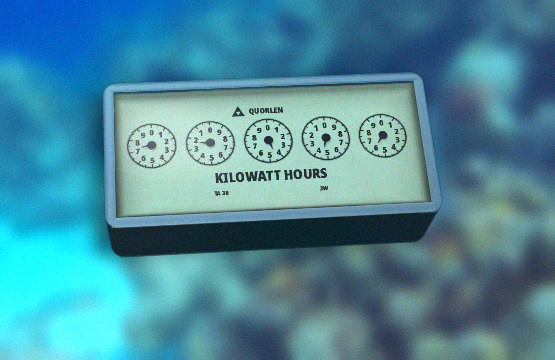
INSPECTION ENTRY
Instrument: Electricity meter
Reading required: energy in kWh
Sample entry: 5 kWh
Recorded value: 72446 kWh
